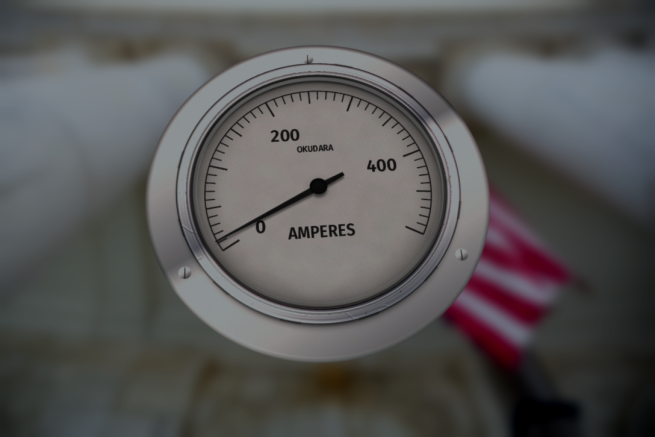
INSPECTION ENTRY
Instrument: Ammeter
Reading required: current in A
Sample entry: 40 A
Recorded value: 10 A
